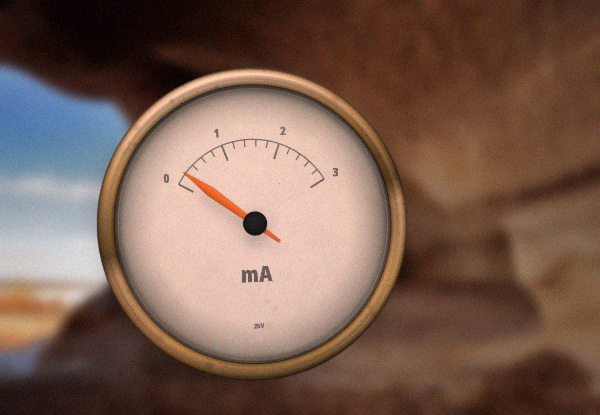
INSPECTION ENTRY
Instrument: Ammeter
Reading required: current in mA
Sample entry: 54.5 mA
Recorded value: 0.2 mA
